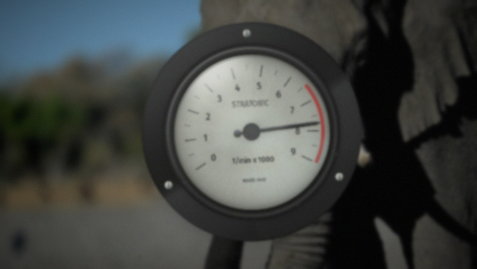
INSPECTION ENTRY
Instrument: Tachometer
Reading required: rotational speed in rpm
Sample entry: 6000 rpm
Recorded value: 7750 rpm
